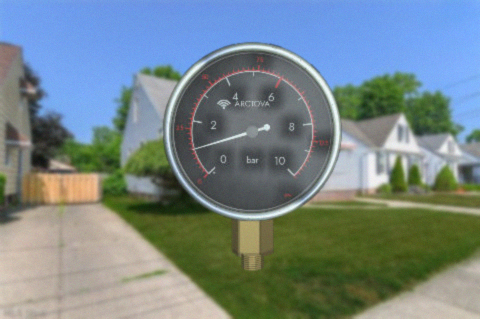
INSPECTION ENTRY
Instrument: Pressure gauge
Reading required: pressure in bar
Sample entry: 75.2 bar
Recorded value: 1 bar
